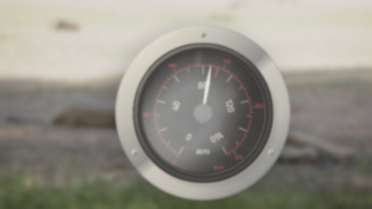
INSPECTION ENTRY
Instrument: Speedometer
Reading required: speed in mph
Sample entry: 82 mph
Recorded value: 85 mph
